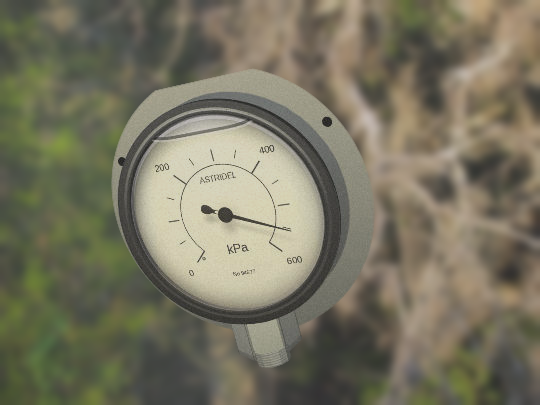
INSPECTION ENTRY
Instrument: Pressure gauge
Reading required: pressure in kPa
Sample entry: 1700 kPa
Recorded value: 550 kPa
